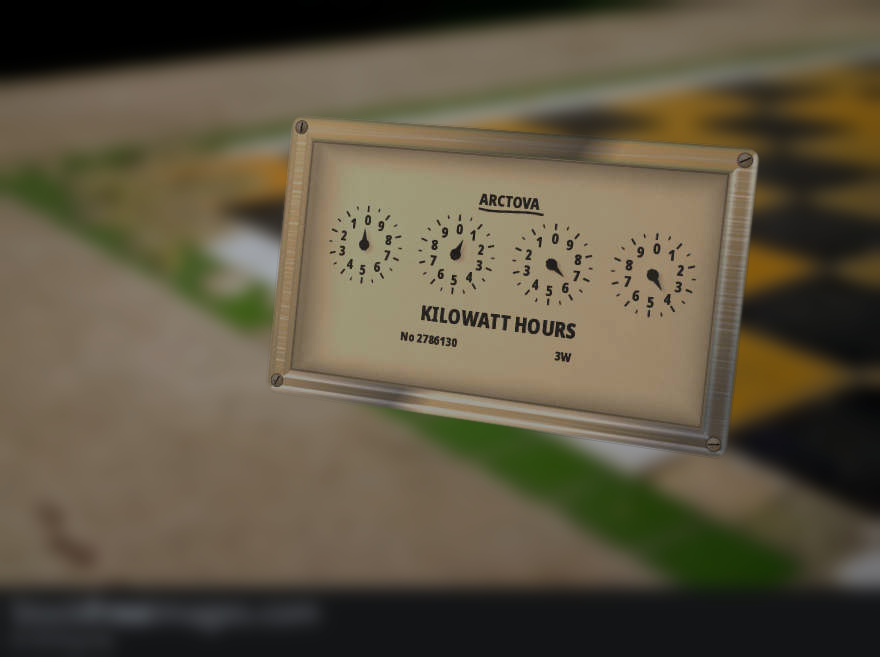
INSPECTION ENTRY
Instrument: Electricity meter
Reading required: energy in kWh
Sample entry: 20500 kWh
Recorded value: 64 kWh
